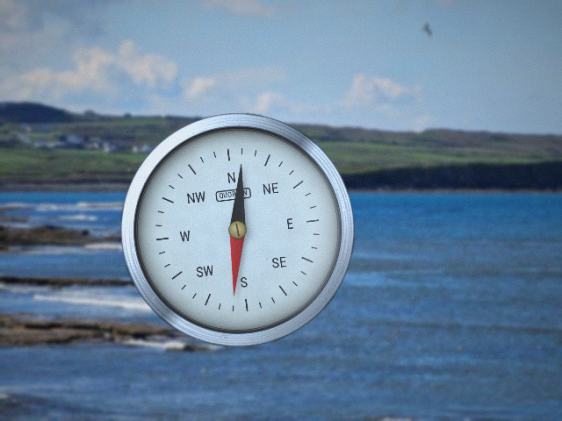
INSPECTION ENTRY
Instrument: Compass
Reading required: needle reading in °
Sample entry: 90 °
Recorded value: 190 °
